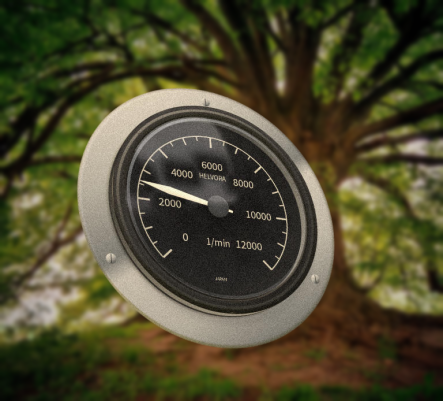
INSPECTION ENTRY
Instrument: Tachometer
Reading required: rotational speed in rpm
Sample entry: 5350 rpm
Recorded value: 2500 rpm
